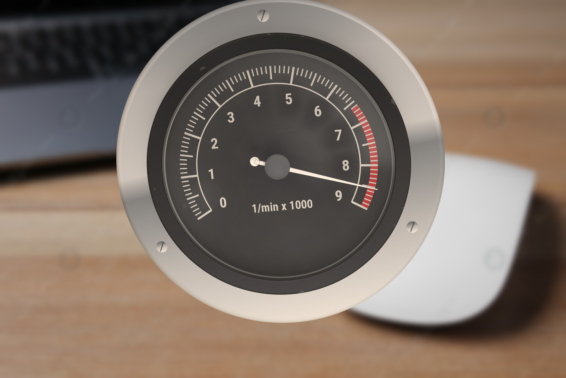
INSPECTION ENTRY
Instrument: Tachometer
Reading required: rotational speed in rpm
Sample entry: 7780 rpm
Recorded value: 8500 rpm
